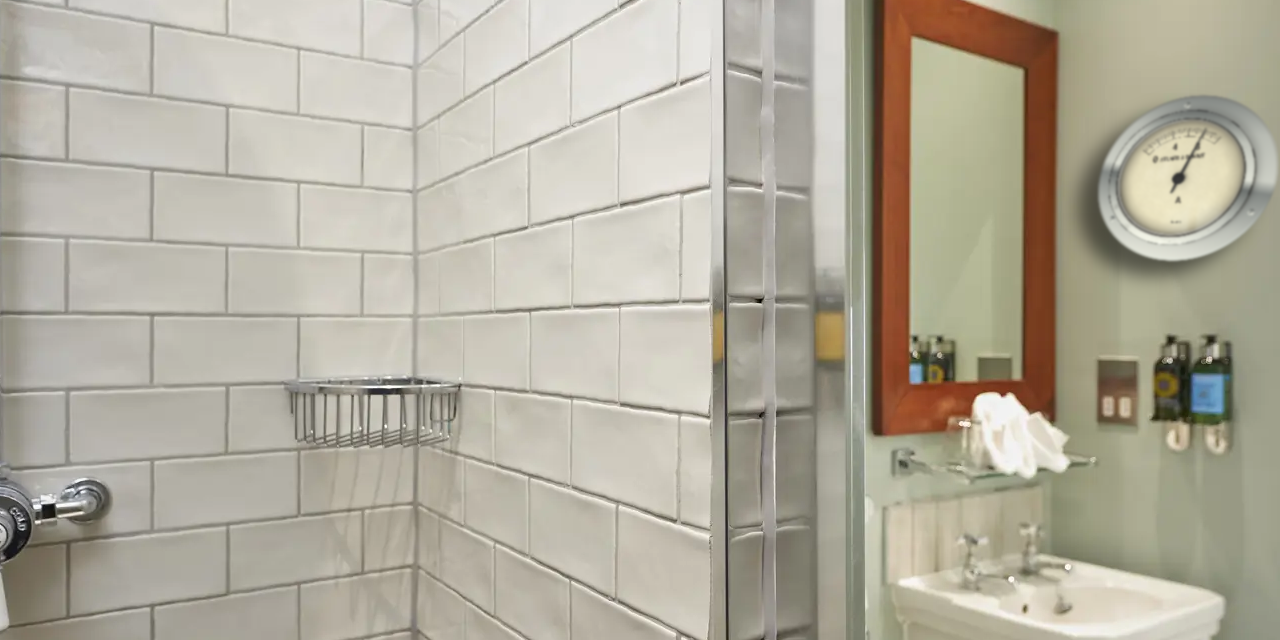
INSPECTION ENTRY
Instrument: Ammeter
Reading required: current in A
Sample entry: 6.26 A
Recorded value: 8 A
